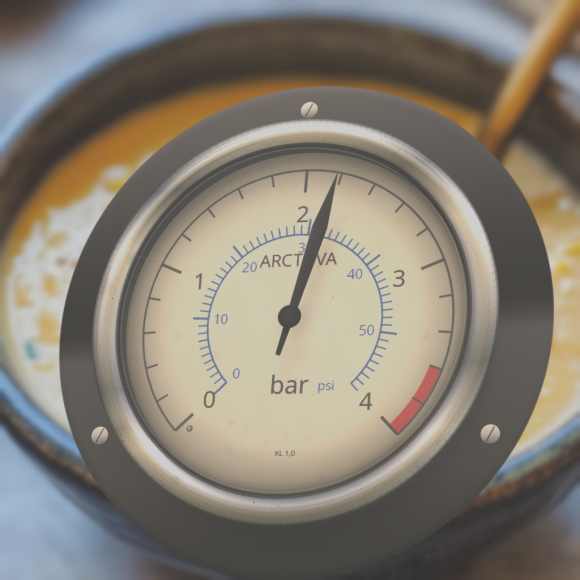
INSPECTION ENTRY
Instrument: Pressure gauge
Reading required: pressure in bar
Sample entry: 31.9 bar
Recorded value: 2.2 bar
